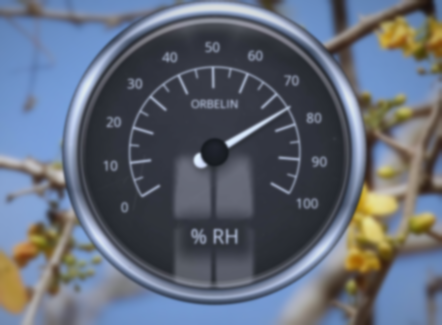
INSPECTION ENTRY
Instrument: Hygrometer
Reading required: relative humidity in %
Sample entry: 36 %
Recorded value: 75 %
